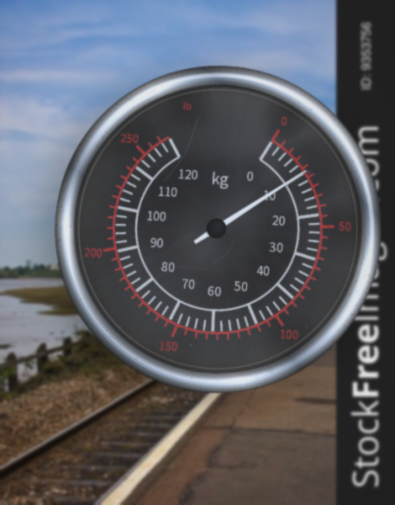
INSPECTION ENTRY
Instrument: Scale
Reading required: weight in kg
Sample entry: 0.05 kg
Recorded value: 10 kg
